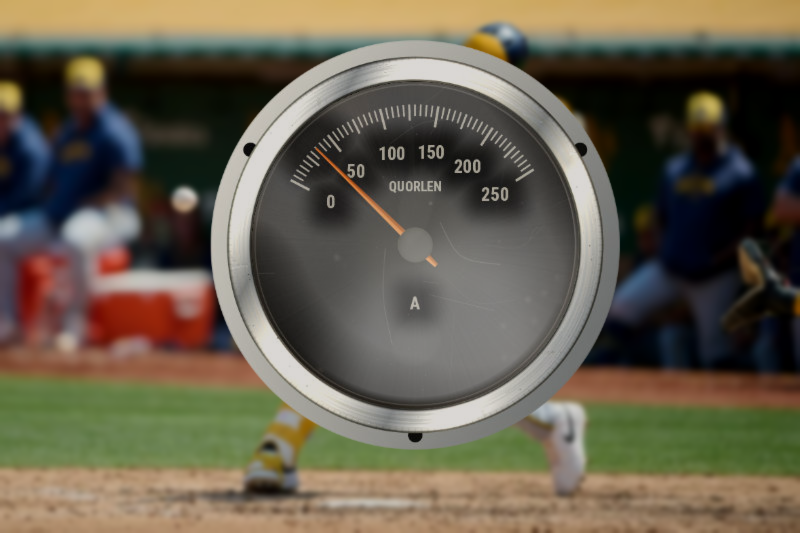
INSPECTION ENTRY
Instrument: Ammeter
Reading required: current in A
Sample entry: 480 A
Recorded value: 35 A
